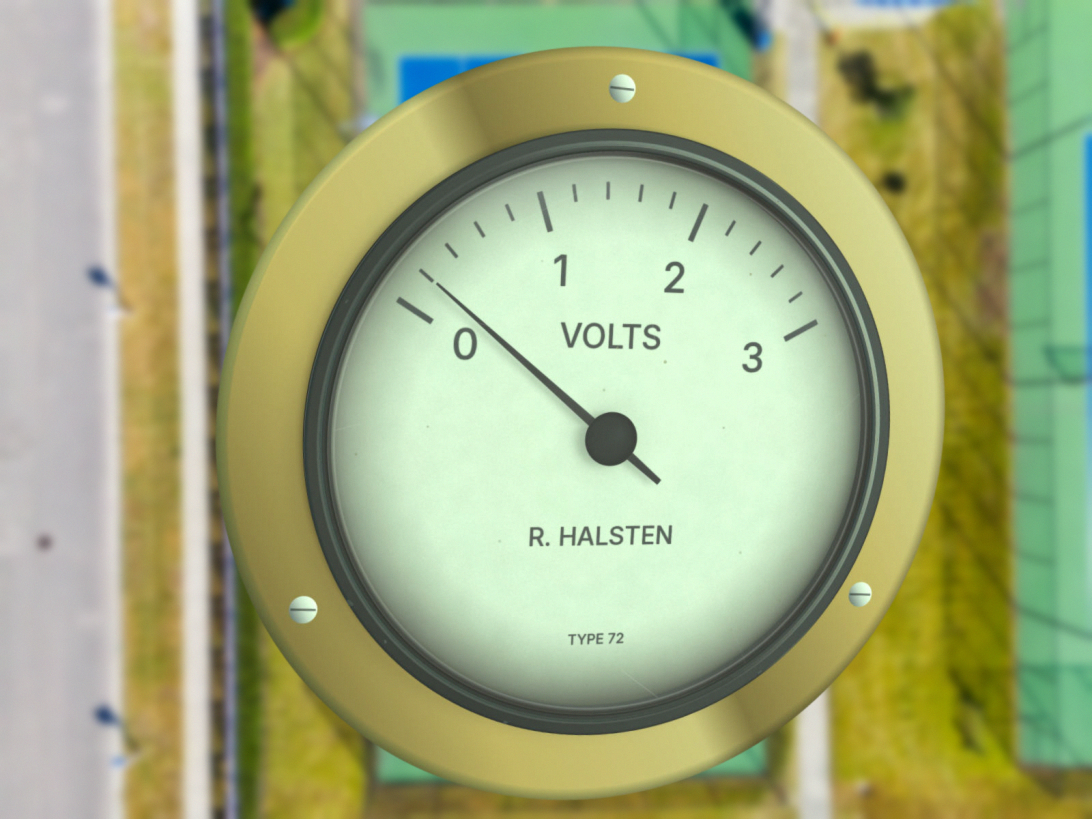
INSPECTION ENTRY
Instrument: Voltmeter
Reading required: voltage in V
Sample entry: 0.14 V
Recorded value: 0.2 V
